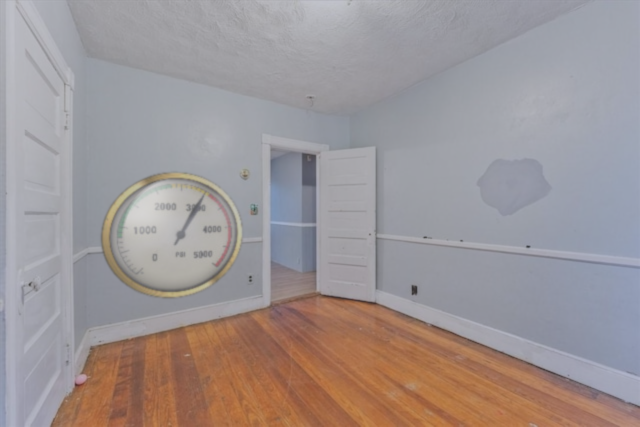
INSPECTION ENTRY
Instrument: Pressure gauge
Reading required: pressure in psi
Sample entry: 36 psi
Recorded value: 3000 psi
